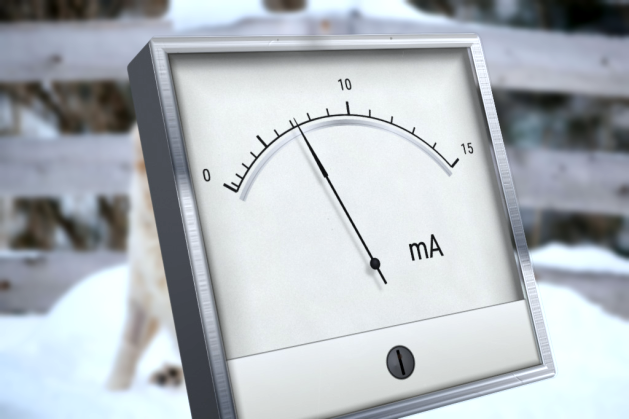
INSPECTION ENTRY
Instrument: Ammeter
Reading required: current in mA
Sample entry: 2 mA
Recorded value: 7 mA
